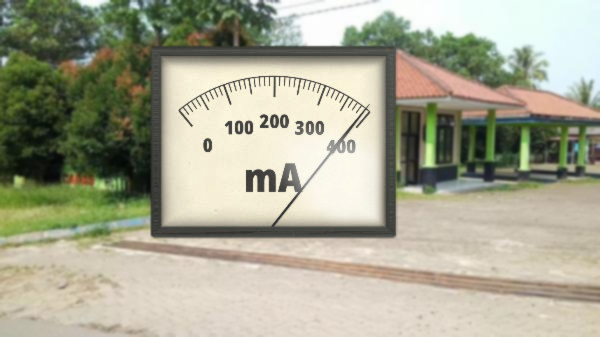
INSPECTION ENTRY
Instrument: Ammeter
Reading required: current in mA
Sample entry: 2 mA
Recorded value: 390 mA
